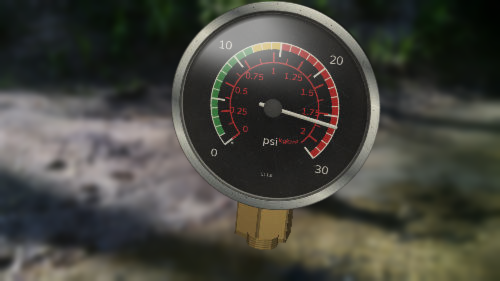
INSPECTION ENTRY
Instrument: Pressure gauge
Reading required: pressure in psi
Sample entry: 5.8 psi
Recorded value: 26 psi
